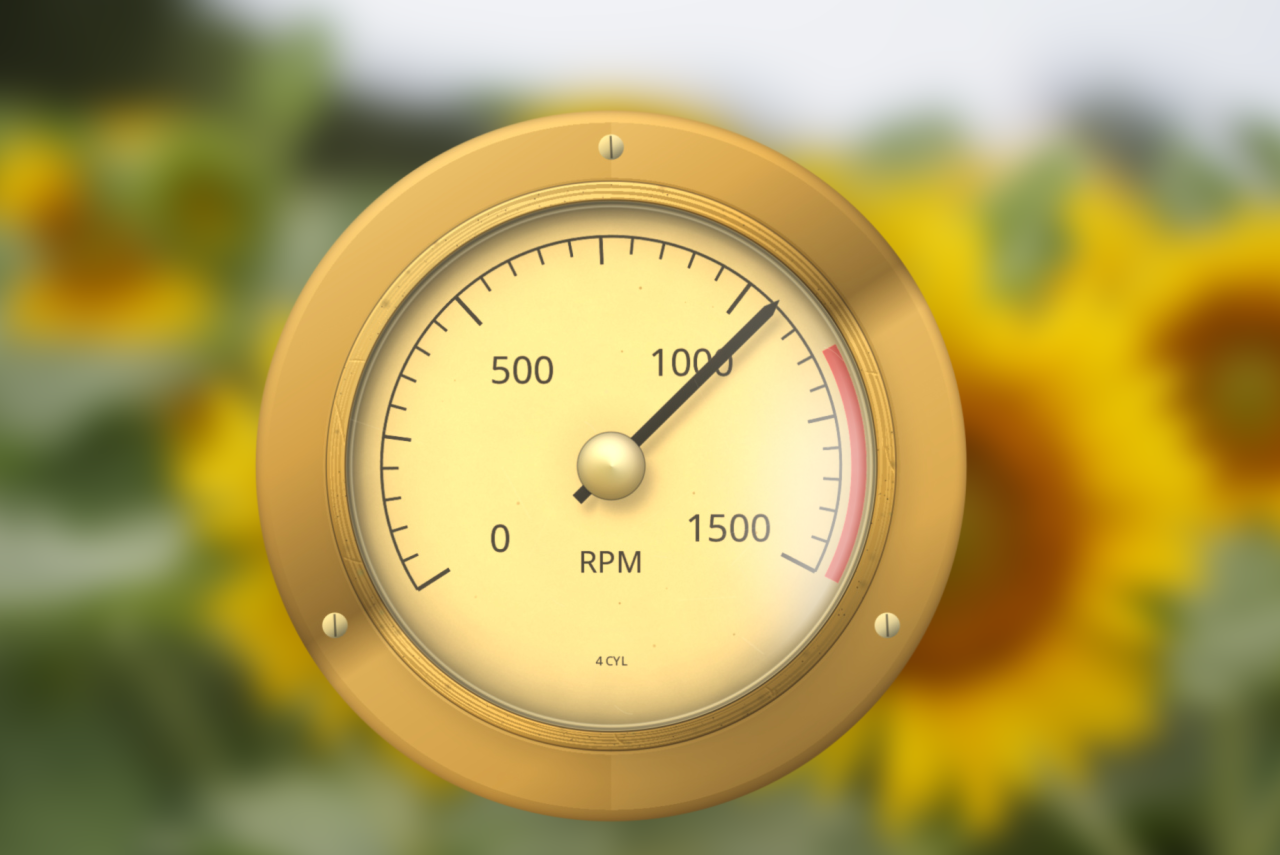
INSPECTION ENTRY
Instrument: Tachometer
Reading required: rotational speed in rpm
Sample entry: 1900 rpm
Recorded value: 1050 rpm
